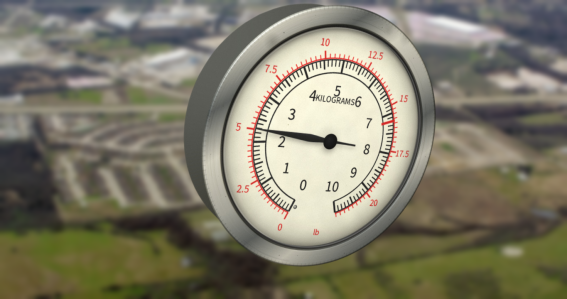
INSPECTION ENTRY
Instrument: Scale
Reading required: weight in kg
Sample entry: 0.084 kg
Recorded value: 2.3 kg
